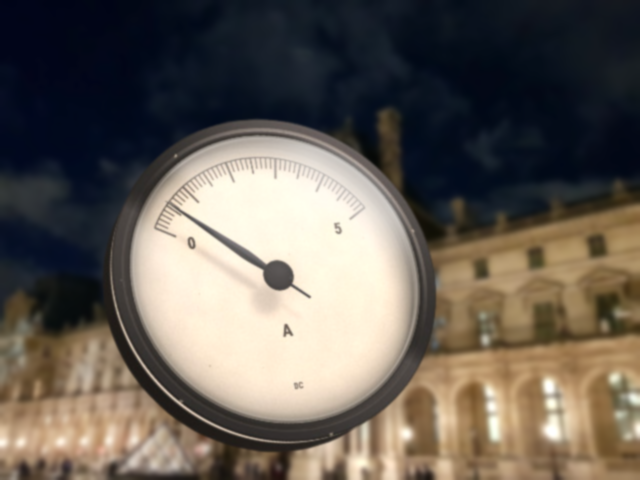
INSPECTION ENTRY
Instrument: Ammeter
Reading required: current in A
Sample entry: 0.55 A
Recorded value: 0.5 A
